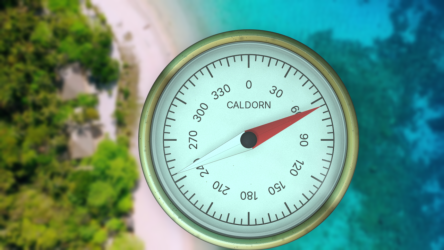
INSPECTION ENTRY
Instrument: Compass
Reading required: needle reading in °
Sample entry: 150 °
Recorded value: 65 °
